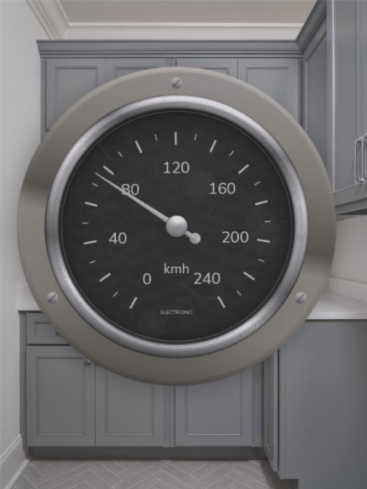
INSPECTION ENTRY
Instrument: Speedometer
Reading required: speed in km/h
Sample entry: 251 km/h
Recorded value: 75 km/h
